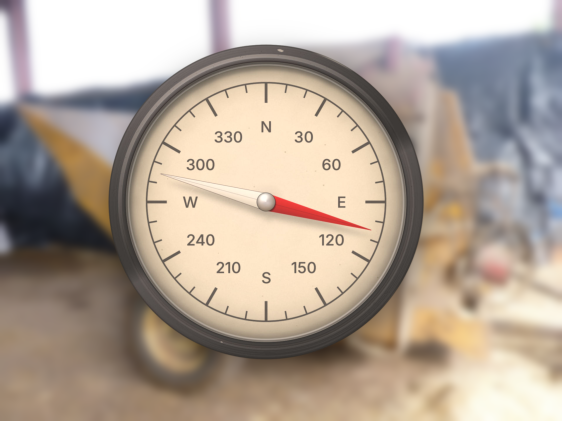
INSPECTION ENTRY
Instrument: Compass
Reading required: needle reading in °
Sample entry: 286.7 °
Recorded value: 105 °
